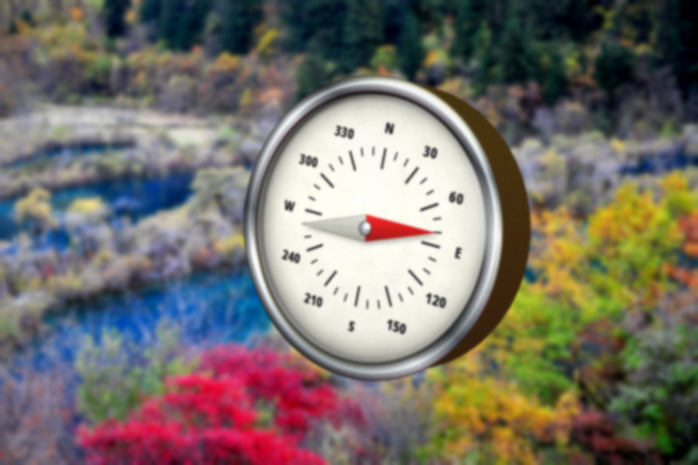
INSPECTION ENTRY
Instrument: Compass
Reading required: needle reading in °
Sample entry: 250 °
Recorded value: 80 °
